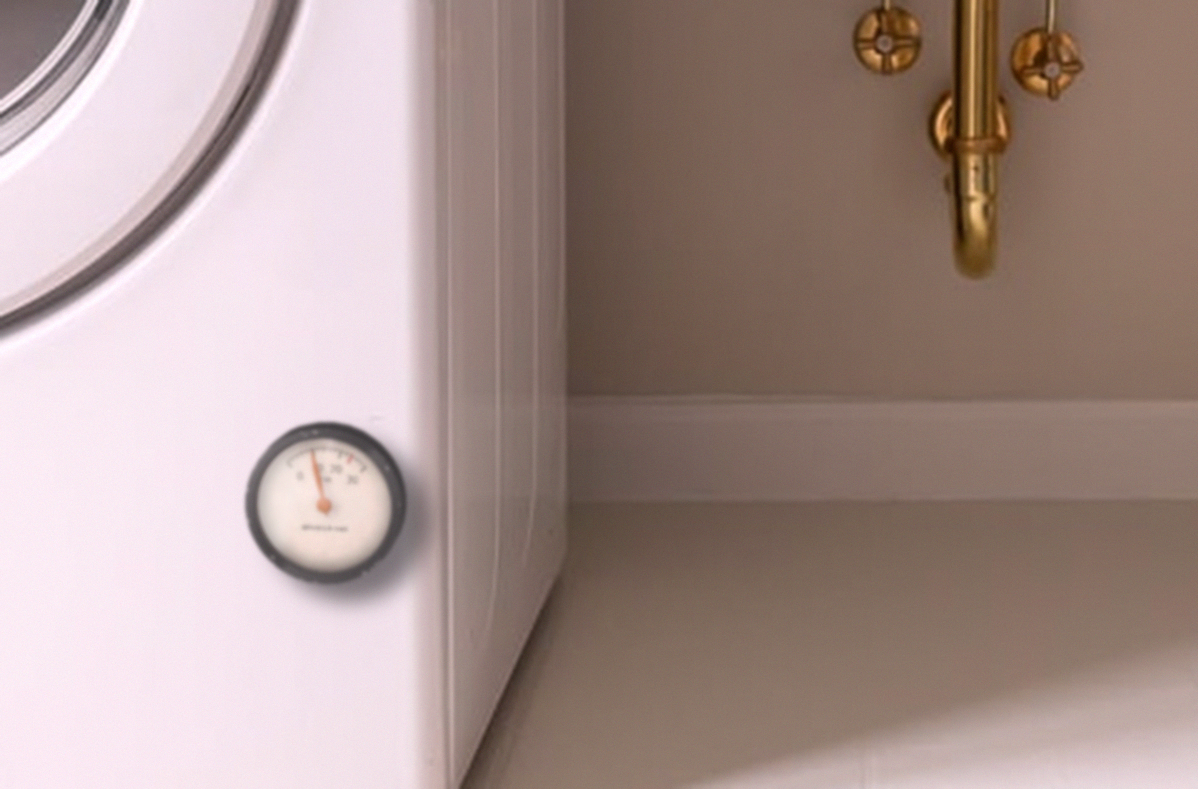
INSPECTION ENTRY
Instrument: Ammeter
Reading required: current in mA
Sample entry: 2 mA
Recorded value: 10 mA
